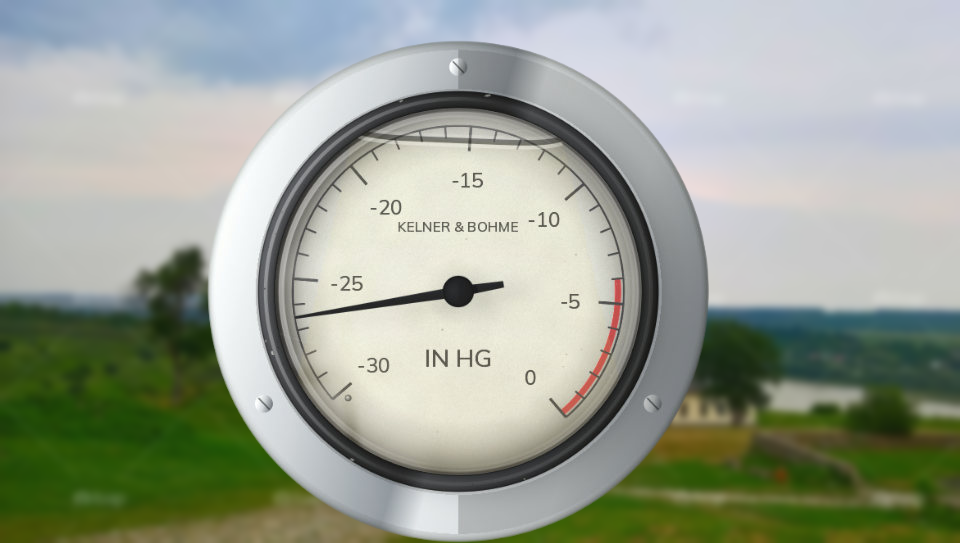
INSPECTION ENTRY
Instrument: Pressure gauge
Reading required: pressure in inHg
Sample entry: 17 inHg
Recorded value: -26.5 inHg
